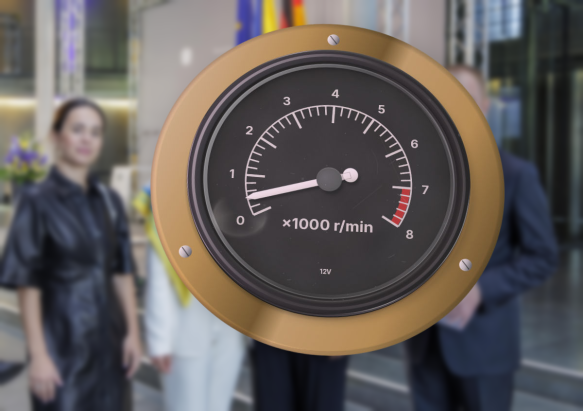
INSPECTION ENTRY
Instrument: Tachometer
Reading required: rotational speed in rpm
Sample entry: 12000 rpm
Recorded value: 400 rpm
